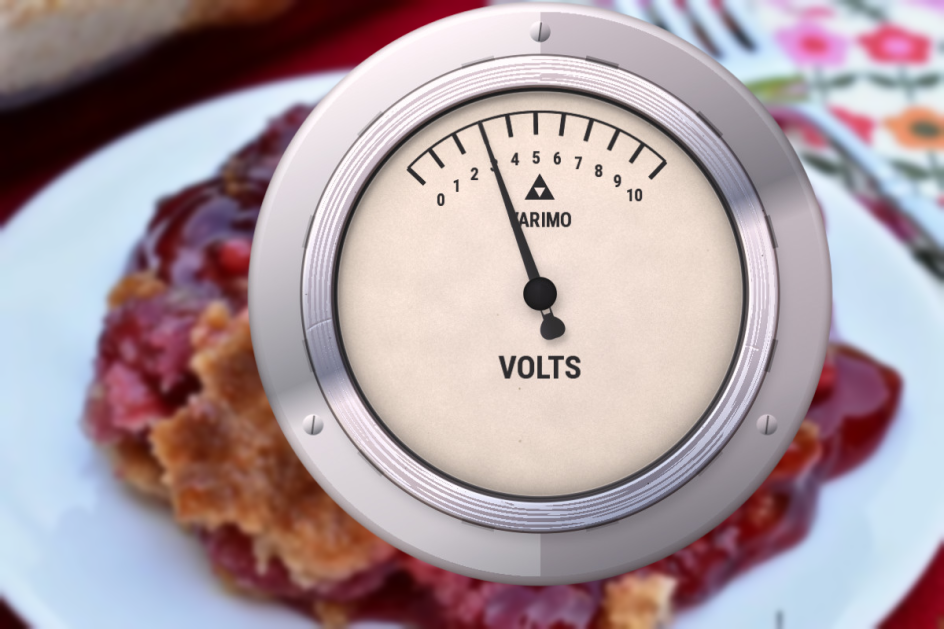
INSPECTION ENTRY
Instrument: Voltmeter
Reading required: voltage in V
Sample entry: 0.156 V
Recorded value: 3 V
